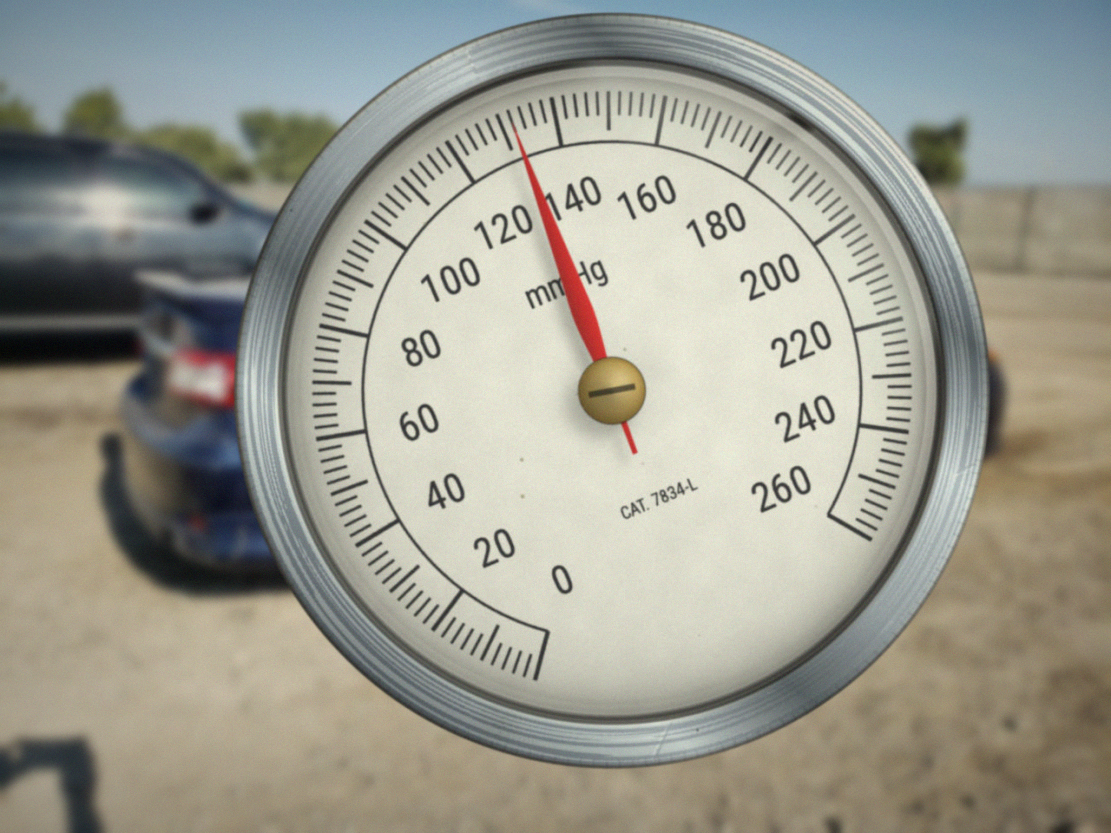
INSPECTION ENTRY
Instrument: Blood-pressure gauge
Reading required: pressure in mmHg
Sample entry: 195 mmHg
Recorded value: 132 mmHg
